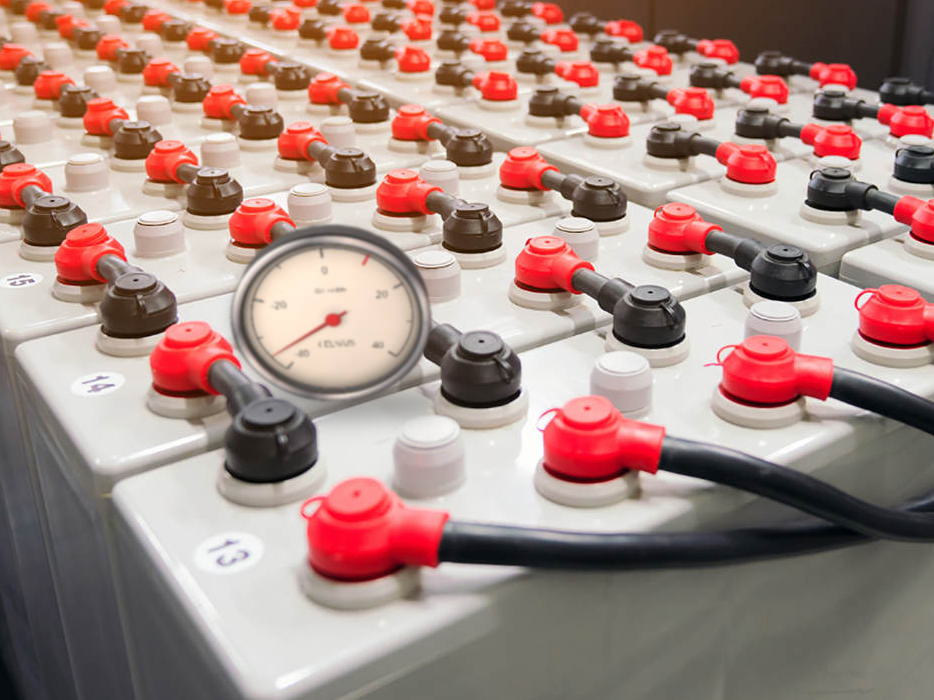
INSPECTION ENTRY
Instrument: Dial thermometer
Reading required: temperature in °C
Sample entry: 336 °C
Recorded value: -35 °C
